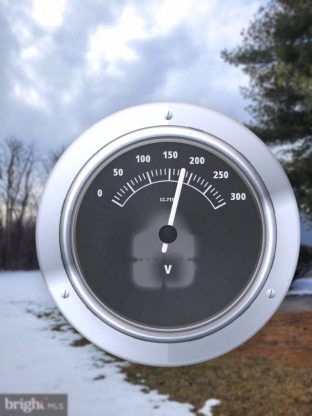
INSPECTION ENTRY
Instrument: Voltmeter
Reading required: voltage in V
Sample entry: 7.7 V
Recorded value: 180 V
